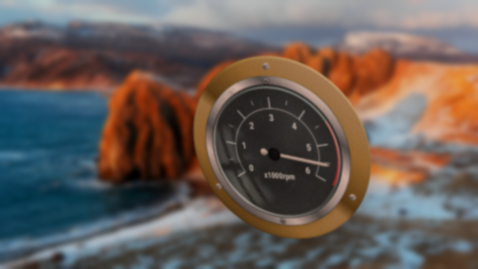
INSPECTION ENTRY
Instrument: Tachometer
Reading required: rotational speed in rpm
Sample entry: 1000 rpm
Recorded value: 5500 rpm
